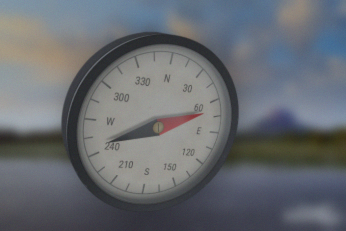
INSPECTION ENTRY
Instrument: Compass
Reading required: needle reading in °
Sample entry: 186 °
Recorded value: 67.5 °
